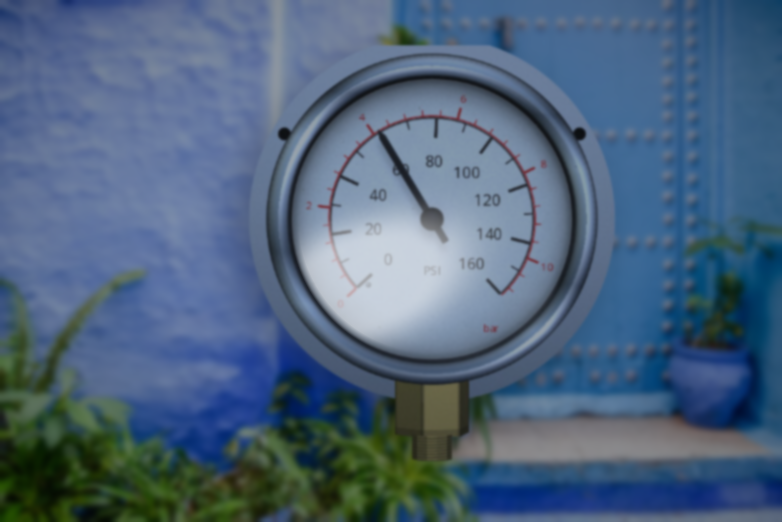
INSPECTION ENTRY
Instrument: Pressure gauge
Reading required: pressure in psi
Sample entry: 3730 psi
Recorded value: 60 psi
